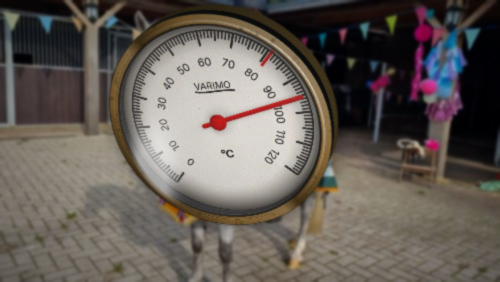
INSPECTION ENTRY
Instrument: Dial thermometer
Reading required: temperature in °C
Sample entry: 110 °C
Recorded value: 95 °C
